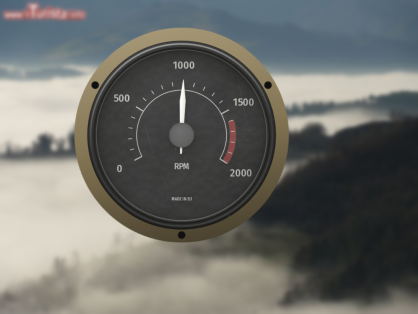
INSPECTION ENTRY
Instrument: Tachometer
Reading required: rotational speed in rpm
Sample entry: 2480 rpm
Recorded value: 1000 rpm
